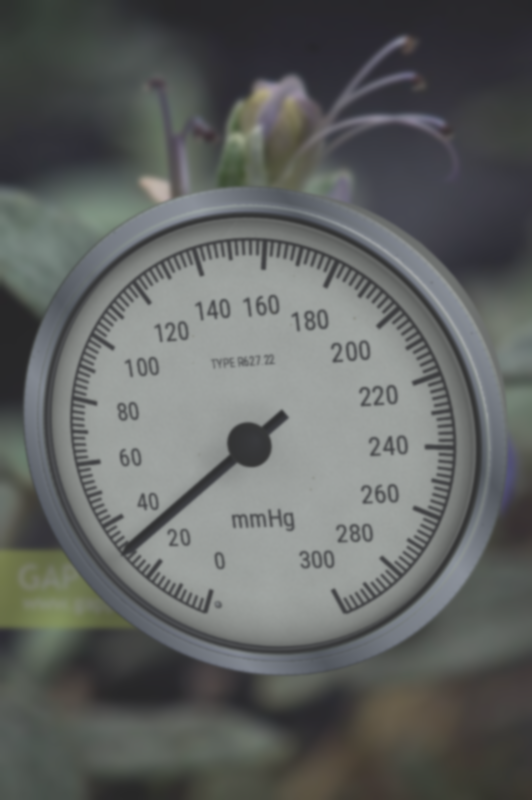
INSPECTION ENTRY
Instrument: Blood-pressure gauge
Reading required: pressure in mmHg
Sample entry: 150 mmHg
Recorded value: 30 mmHg
